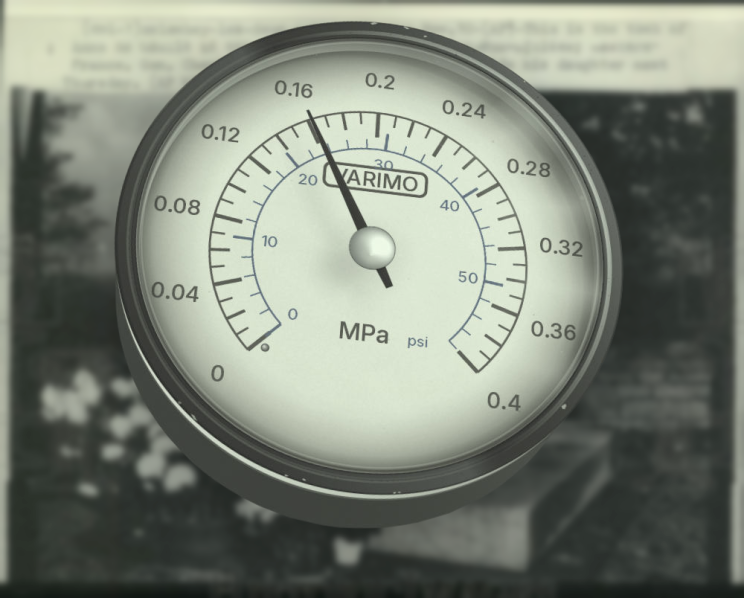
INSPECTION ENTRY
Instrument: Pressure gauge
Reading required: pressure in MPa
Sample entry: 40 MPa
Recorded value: 0.16 MPa
